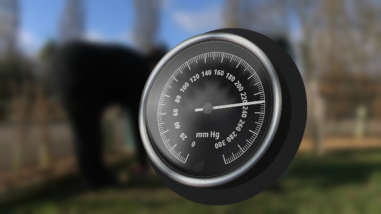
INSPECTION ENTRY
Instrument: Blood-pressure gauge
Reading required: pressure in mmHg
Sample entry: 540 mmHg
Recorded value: 230 mmHg
